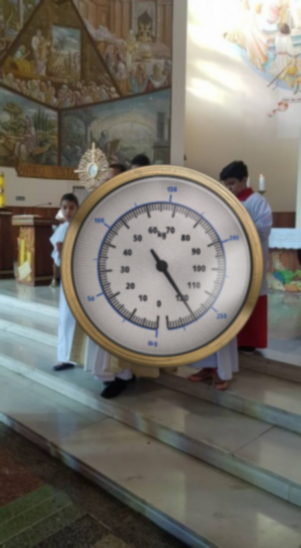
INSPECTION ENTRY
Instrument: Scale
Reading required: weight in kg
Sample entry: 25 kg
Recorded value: 120 kg
